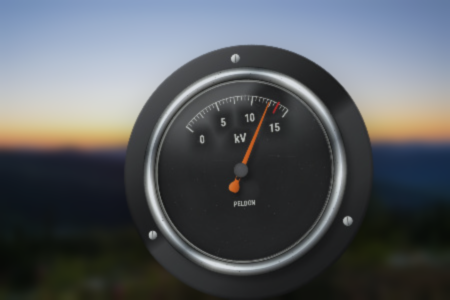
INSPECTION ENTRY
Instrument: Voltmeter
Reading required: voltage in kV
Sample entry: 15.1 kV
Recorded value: 12.5 kV
